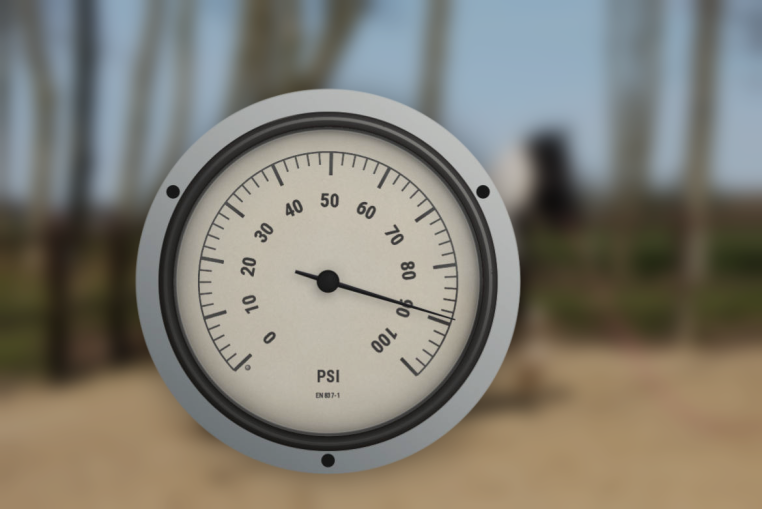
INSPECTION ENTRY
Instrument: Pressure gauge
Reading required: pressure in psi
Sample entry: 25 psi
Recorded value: 89 psi
